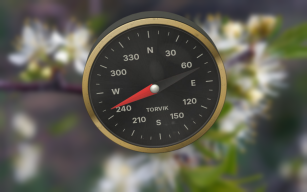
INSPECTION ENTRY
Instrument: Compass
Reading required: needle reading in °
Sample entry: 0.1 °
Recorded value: 250 °
